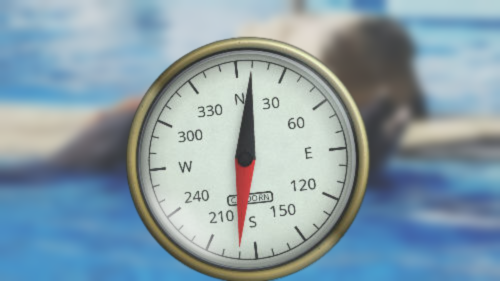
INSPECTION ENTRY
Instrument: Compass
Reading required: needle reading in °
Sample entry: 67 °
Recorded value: 190 °
